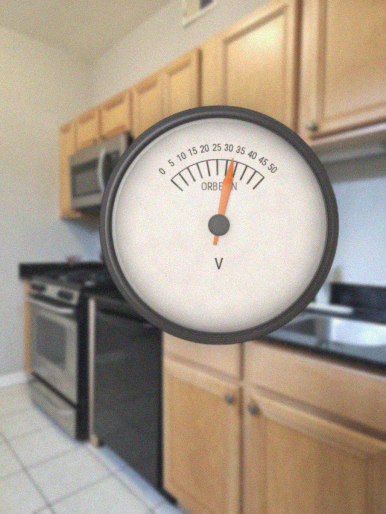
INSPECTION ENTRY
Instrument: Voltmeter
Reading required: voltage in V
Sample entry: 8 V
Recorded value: 32.5 V
